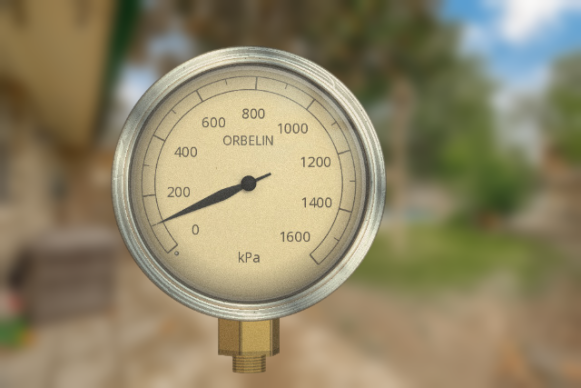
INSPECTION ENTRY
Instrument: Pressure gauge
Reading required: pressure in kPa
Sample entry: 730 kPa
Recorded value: 100 kPa
